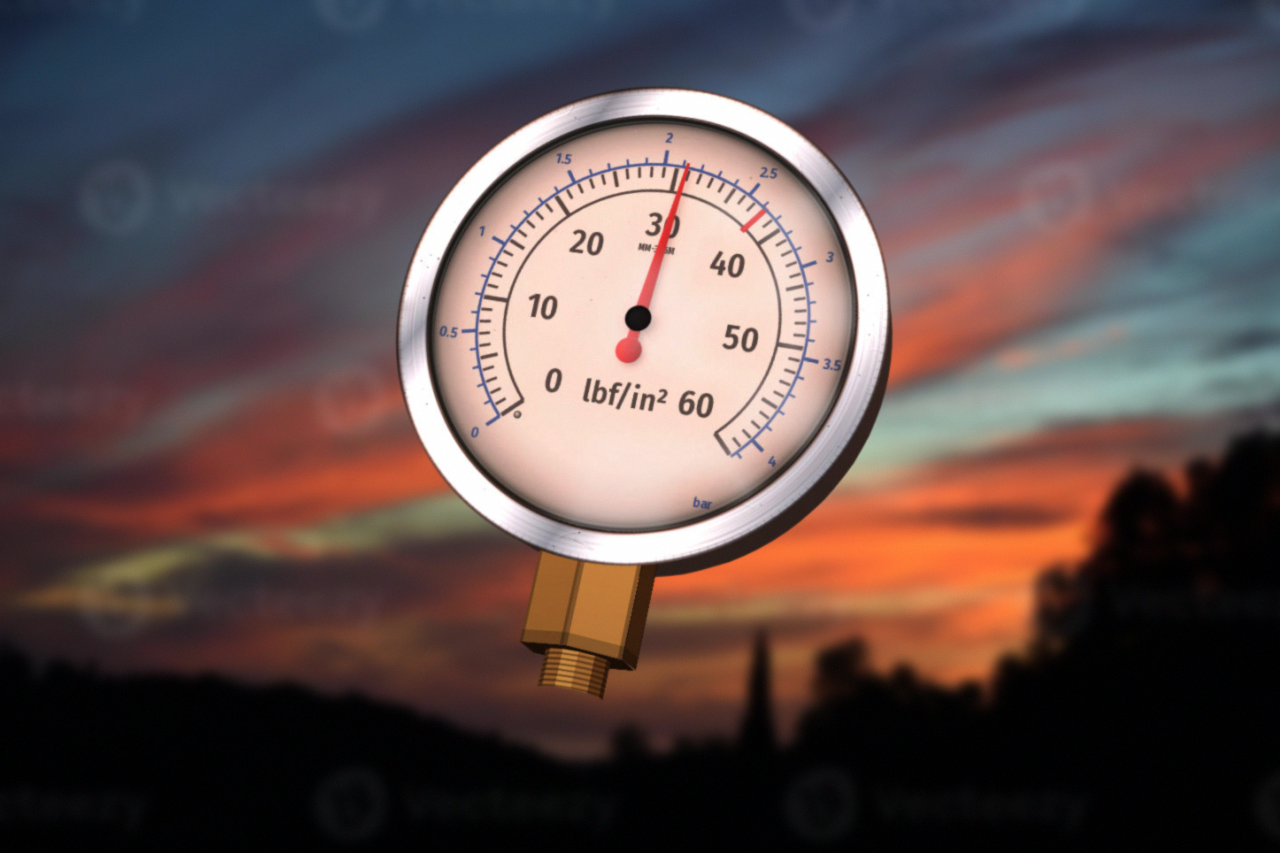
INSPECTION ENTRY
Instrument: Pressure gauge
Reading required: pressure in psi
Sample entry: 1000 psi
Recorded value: 31 psi
